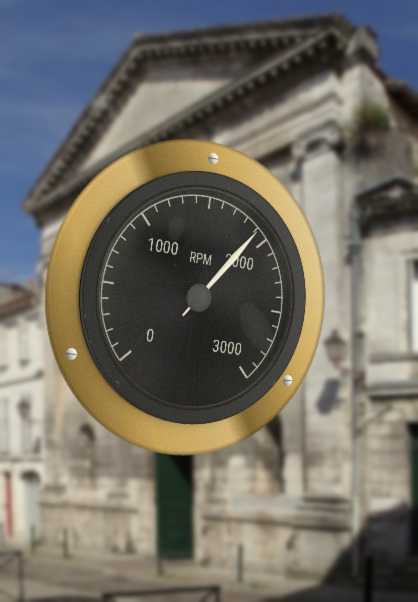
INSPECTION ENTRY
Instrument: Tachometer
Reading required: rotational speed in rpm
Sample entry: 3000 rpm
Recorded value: 1900 rpm
